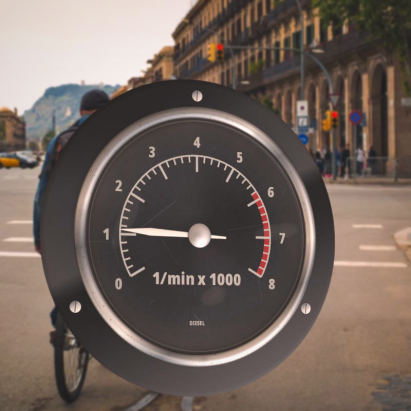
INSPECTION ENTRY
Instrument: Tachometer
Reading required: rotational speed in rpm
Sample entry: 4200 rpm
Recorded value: 1100 rpm
